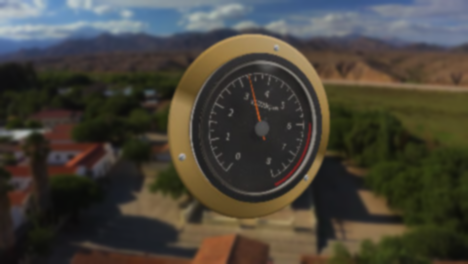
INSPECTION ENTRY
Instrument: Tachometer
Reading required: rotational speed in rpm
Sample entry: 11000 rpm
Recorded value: 3250 rpm
